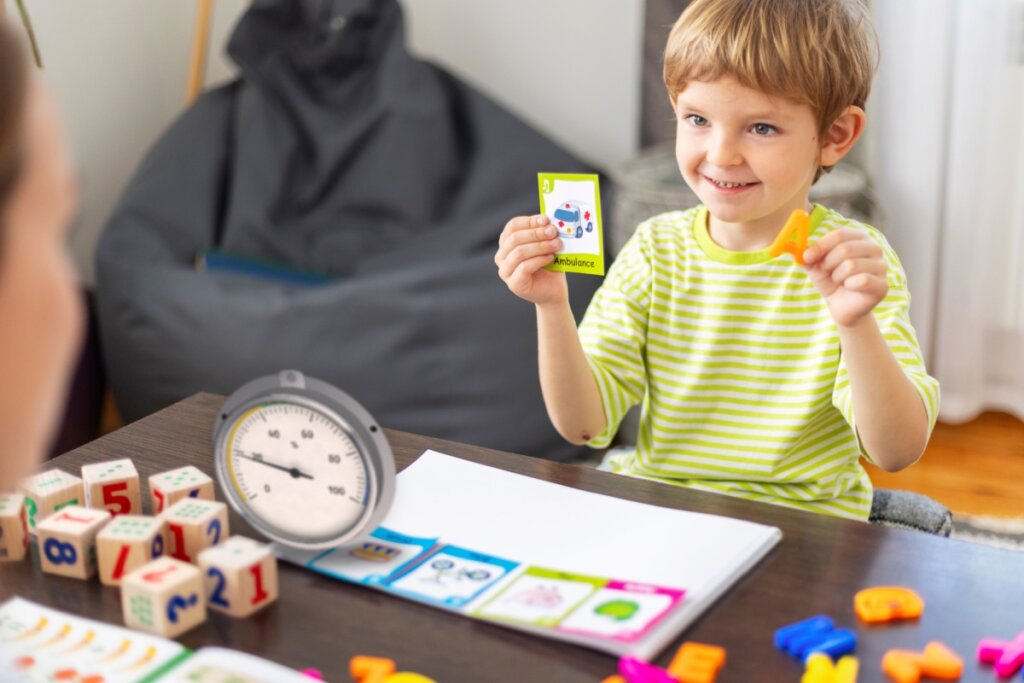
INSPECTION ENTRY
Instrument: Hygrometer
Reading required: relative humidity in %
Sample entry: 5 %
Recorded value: 20 %
